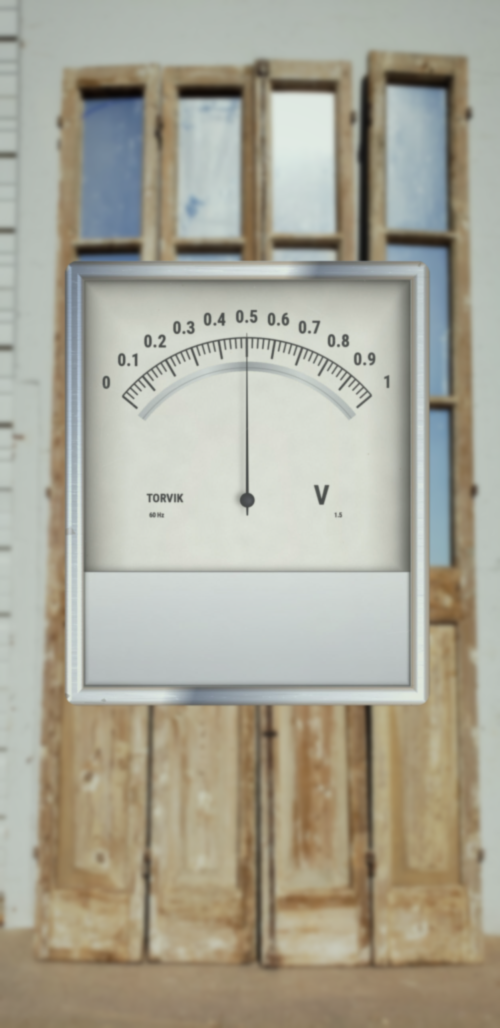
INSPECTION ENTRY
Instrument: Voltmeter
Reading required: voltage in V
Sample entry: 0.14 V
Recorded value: 0.5 V
